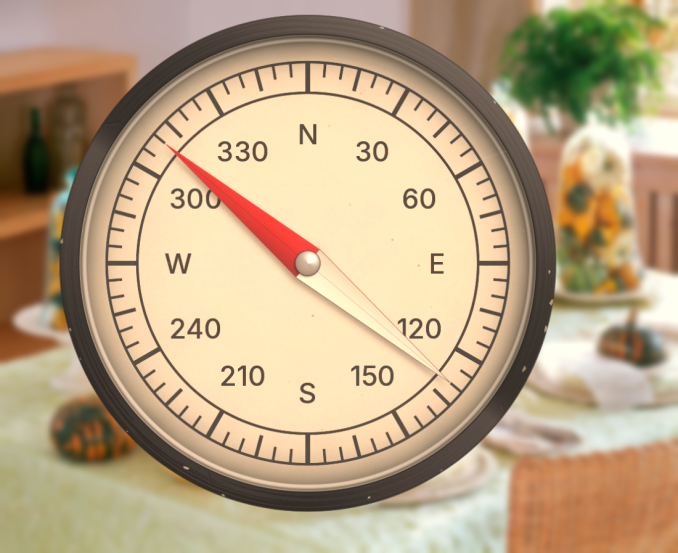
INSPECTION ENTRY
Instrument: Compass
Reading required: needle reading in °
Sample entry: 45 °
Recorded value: 310 °
